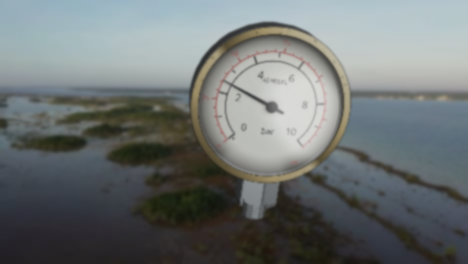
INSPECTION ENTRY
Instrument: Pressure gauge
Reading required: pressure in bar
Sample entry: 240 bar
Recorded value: 2.5 bar
